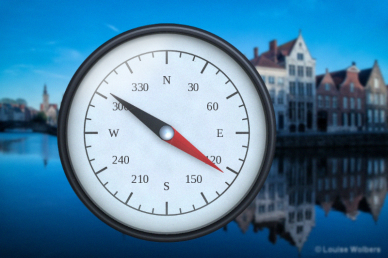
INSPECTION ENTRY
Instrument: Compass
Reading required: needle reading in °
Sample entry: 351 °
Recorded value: 125 °
